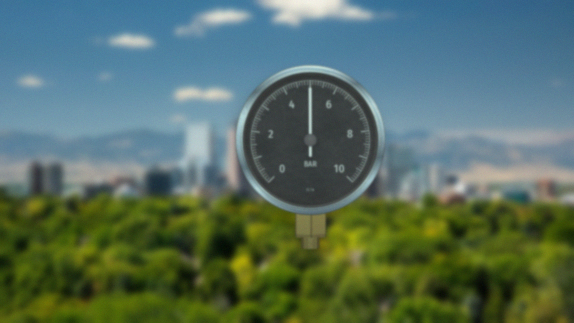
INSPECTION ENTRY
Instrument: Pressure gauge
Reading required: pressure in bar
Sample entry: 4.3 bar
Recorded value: 5 bar
